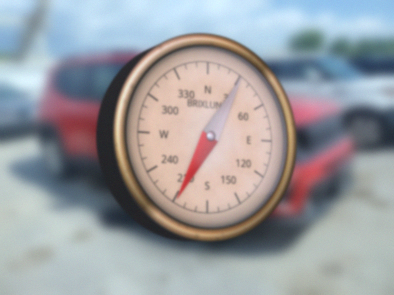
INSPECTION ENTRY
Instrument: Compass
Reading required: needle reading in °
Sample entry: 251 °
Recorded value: 210 °
